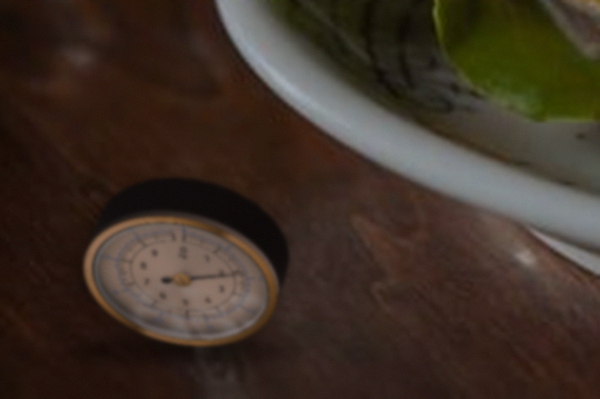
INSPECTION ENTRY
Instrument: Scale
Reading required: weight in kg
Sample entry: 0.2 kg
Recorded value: 2 kg
